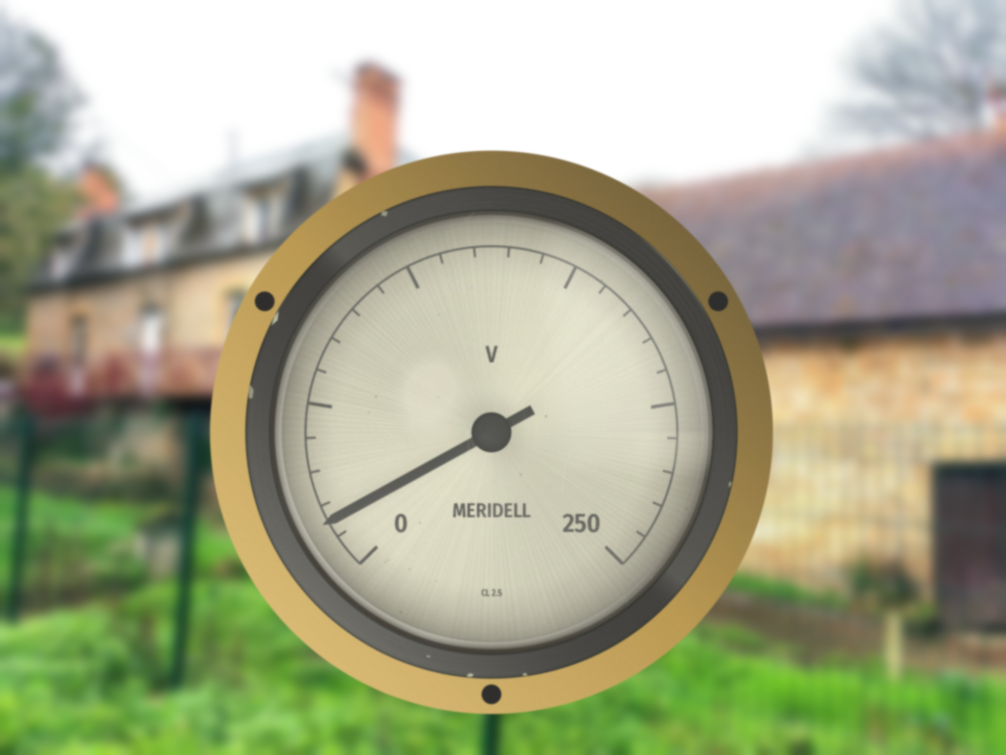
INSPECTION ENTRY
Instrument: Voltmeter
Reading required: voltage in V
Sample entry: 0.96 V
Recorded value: 15 V
